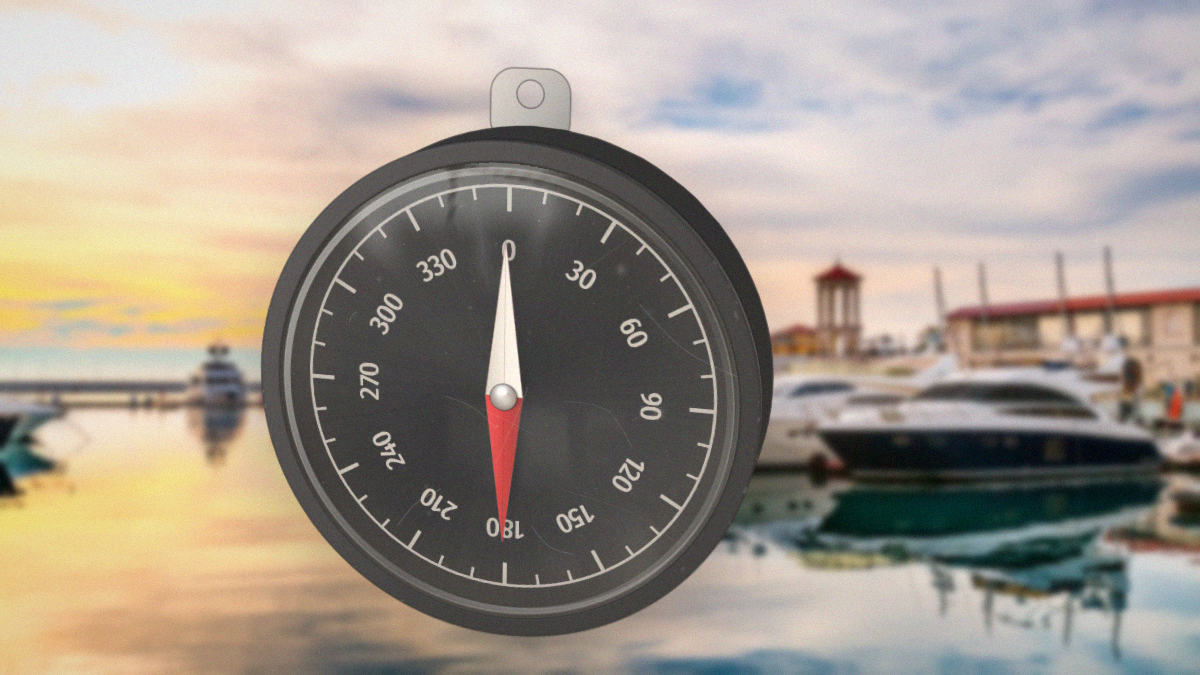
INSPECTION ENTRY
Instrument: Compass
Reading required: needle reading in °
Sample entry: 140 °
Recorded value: 180 °
